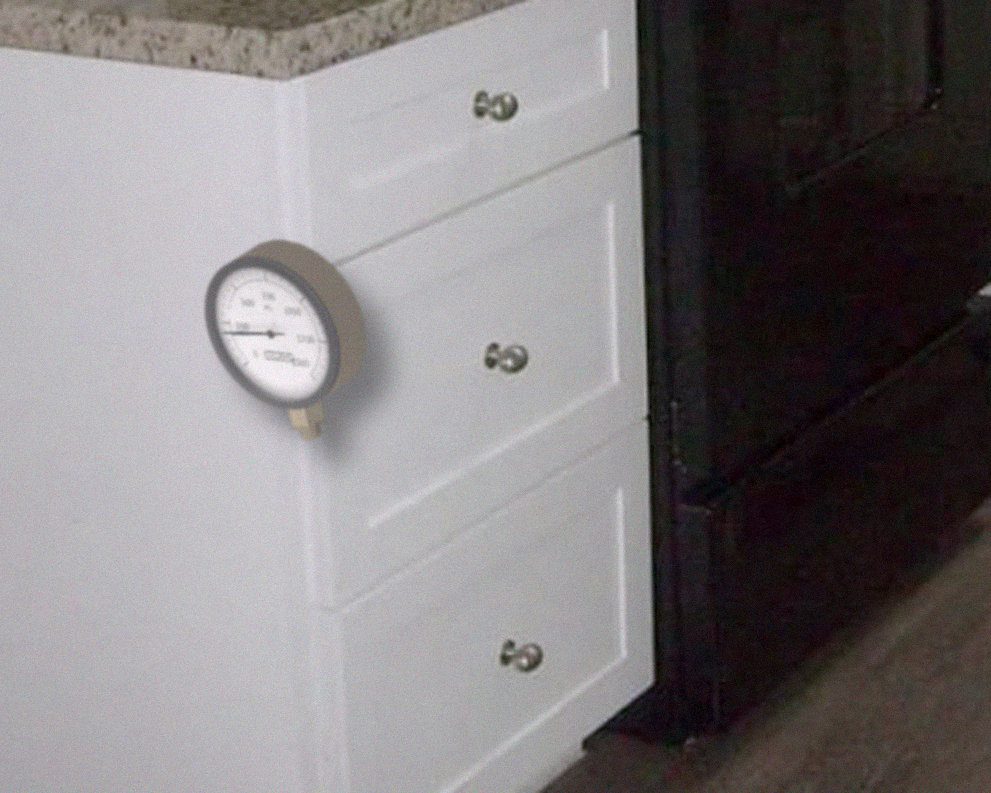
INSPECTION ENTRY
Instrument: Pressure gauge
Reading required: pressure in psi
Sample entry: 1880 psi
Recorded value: 200 psi
